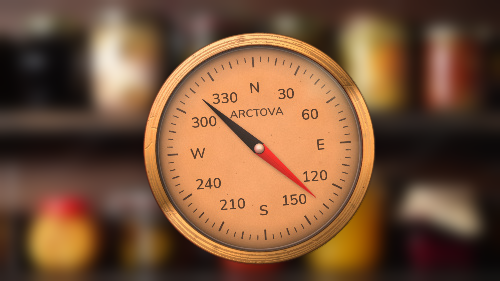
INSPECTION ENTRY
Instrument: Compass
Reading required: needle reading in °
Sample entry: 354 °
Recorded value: 135 °
